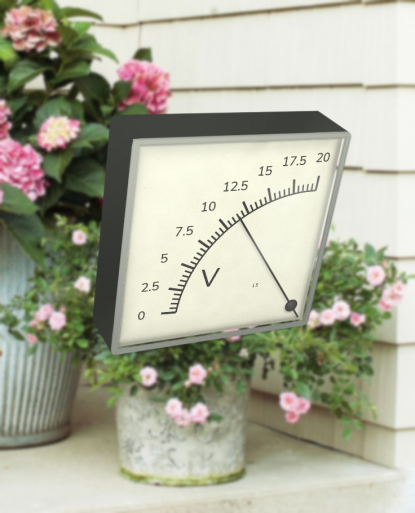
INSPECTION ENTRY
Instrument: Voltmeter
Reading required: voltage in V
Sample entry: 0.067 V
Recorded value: 11.5 V
